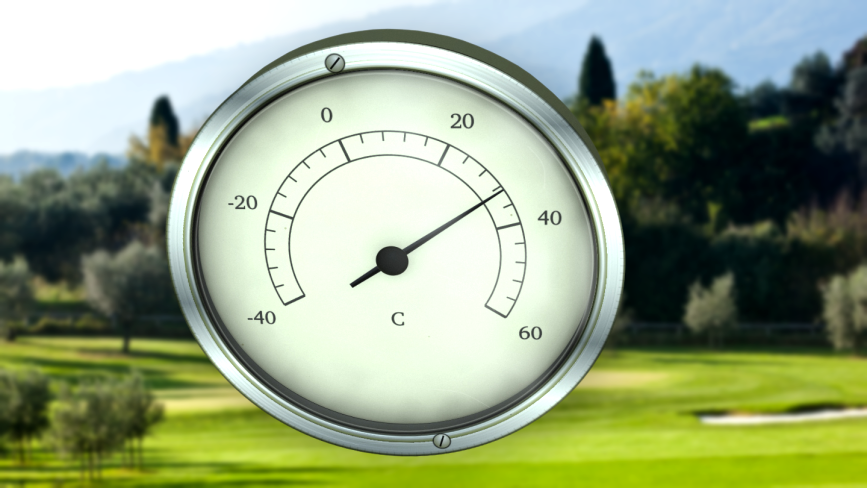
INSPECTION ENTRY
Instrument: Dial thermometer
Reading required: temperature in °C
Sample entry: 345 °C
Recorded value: 32 °C
